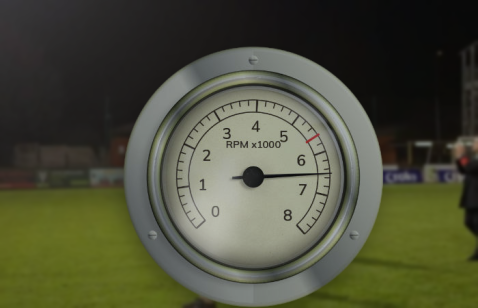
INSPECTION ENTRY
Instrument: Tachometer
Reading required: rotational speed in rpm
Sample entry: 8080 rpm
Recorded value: 6500 rpm
